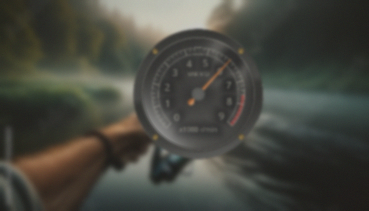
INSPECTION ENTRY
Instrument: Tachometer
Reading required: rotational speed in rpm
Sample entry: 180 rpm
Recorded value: 6000 rpm
